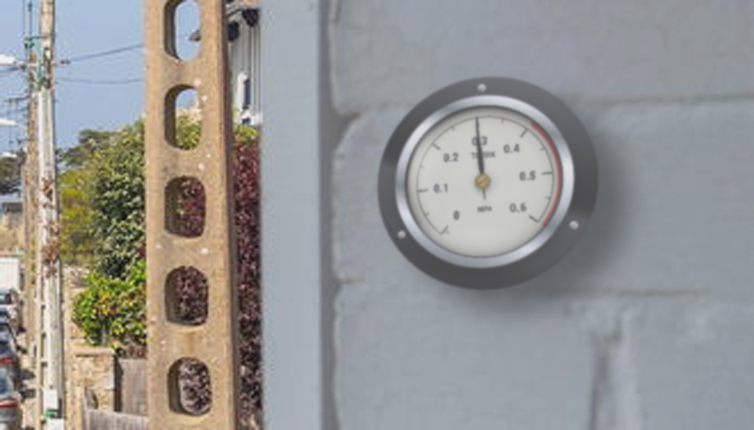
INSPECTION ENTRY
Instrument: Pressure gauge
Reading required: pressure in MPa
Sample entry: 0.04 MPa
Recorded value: 0.3 MPa
